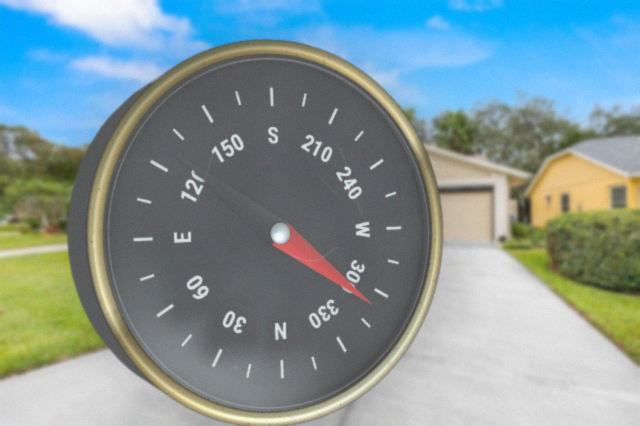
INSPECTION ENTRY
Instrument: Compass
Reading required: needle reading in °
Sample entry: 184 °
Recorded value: 307.5 °
